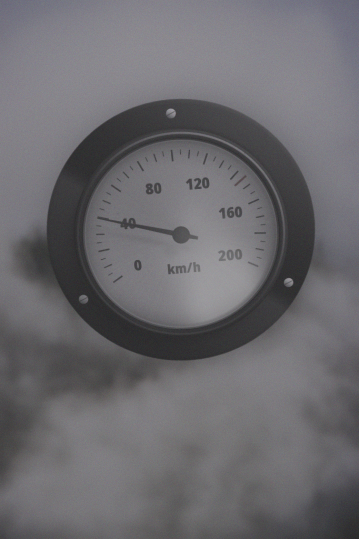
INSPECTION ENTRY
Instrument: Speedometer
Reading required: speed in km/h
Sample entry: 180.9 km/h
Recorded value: 40 km/h
